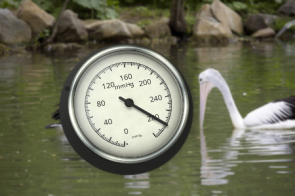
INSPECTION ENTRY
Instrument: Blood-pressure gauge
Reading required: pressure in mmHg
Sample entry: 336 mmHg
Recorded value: 280 mmHg
